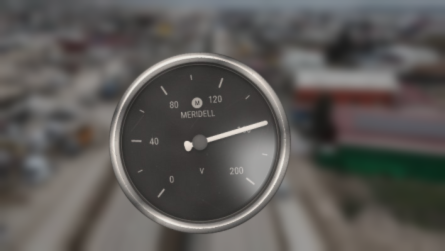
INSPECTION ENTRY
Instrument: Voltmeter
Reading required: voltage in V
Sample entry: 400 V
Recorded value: 160 V
